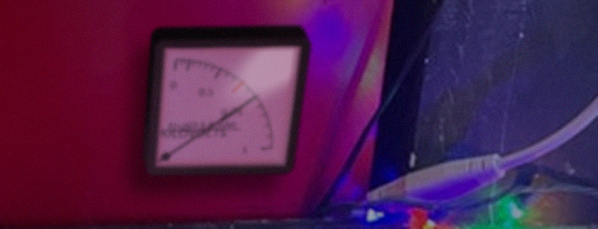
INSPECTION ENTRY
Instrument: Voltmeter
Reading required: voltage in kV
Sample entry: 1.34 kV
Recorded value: 0.75 kV
